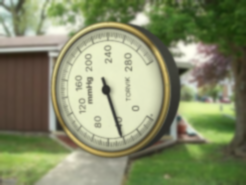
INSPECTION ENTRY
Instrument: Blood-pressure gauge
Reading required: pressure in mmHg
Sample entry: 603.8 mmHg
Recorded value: 40 mmHg
